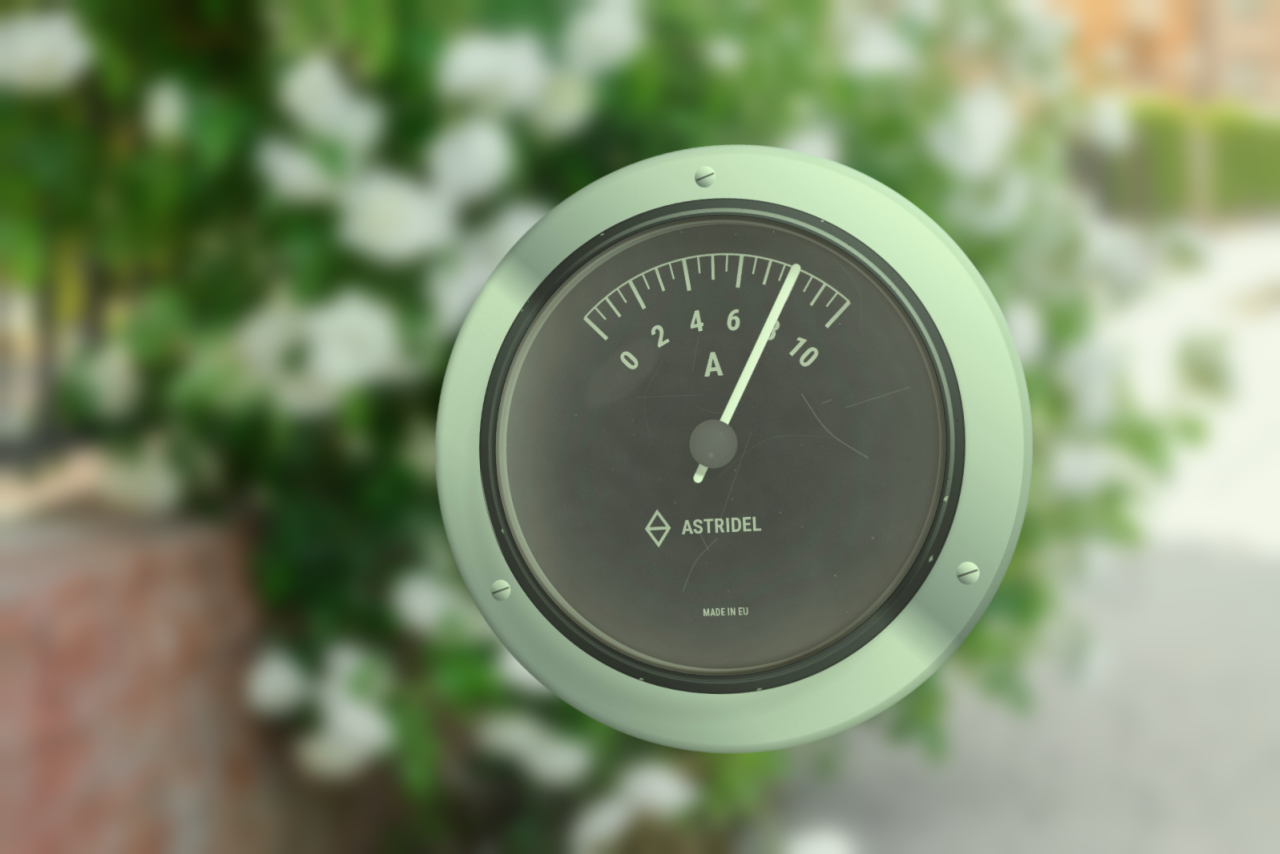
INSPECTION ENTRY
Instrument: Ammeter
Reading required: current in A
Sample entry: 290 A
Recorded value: 8 A
